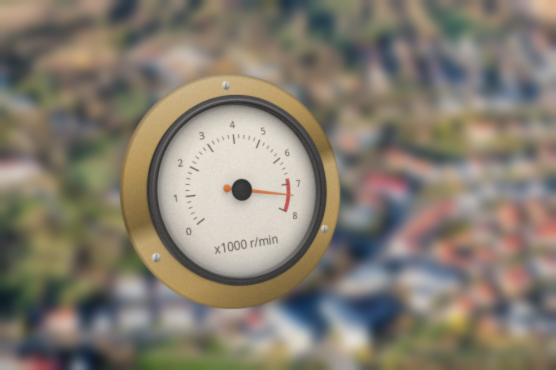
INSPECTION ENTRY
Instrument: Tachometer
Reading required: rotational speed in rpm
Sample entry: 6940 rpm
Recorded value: 7400 rpm
